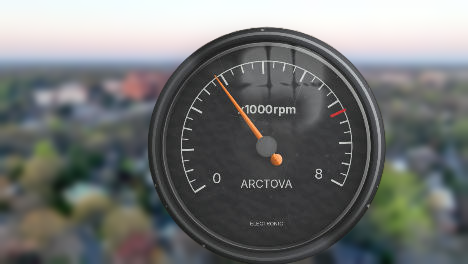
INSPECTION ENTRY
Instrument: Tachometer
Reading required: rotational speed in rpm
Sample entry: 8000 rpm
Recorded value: 2875 rpm
